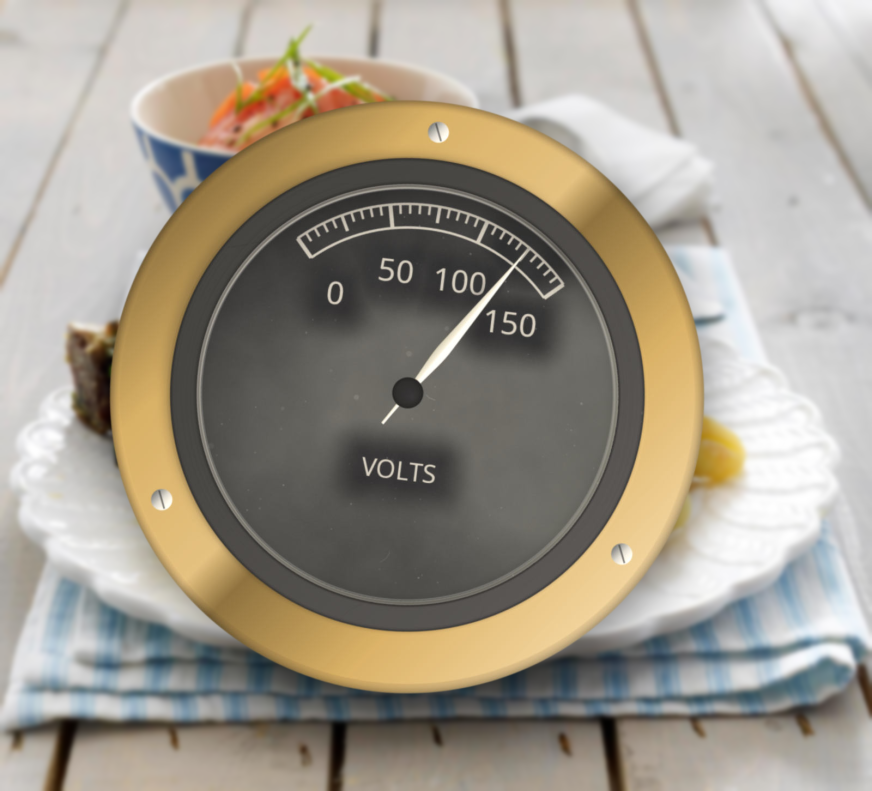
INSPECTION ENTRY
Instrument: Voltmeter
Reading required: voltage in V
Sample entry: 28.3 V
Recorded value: 125 V
